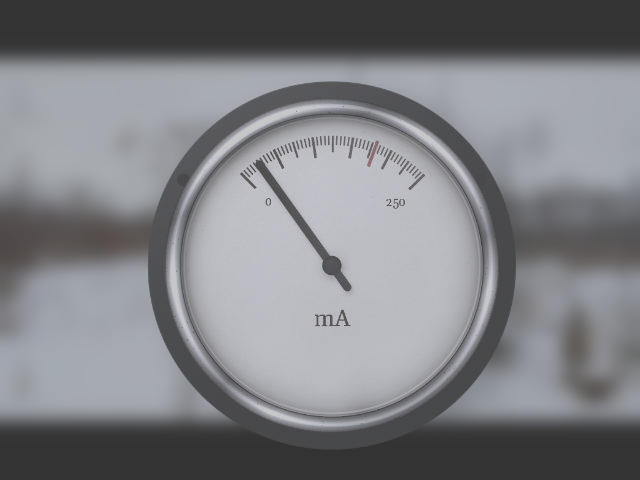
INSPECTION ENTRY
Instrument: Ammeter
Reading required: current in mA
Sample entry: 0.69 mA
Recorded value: 25 mA
